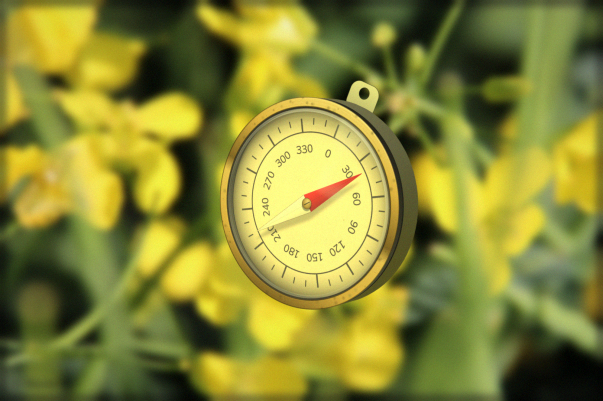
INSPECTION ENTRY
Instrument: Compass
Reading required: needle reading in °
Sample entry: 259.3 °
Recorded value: 40 °
